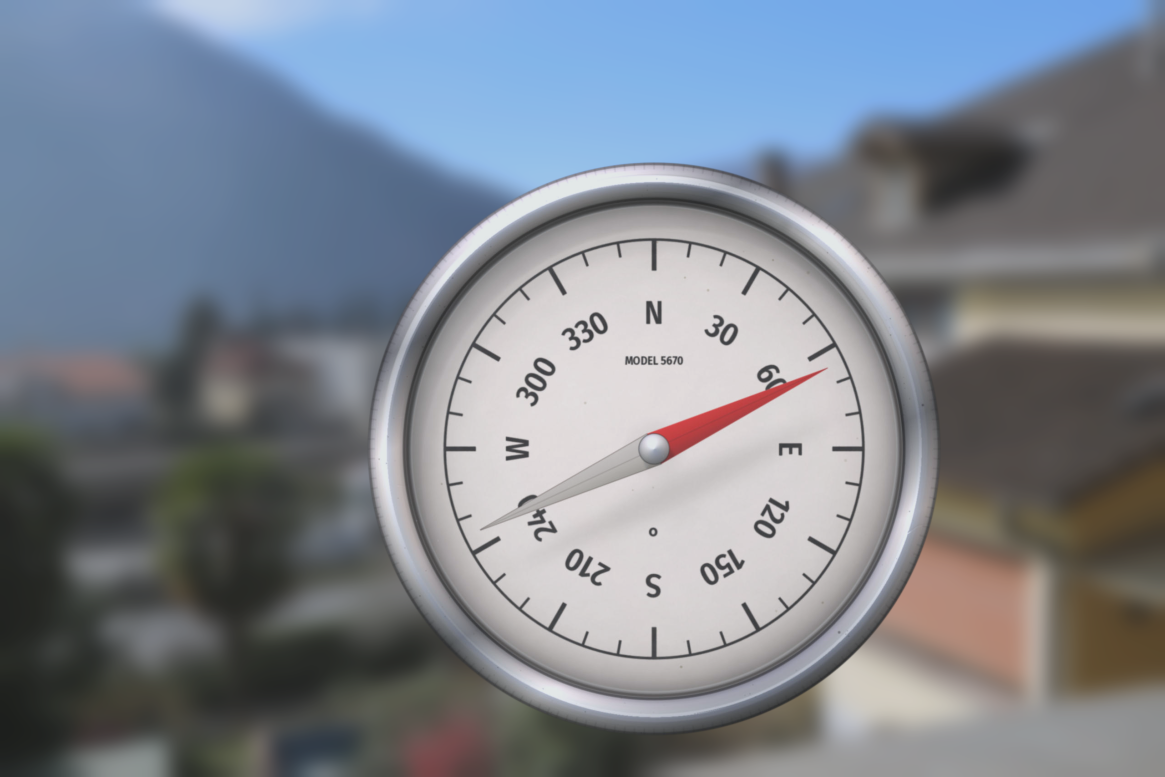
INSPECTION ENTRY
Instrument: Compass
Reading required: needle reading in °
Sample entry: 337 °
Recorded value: 65 °
